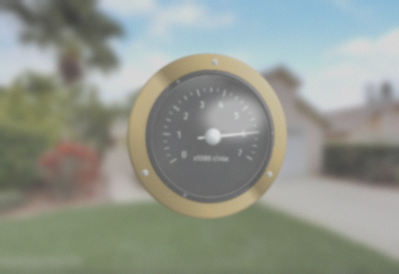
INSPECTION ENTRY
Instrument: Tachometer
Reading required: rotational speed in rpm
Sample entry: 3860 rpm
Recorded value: 6000 rpm
